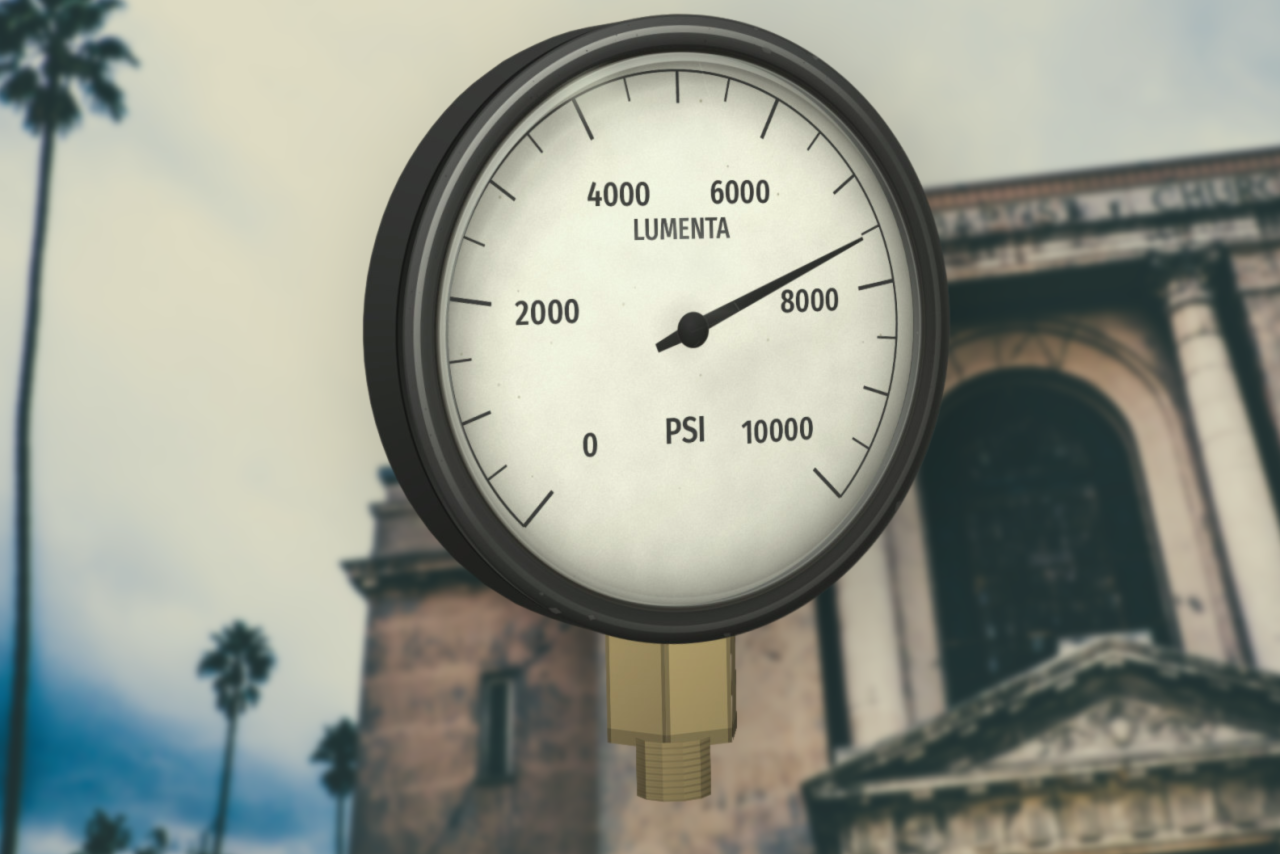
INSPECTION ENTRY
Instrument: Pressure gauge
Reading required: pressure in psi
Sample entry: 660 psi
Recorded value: 7500 psi
